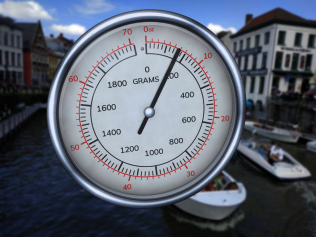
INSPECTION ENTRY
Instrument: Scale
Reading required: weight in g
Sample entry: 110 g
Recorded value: 160 g
